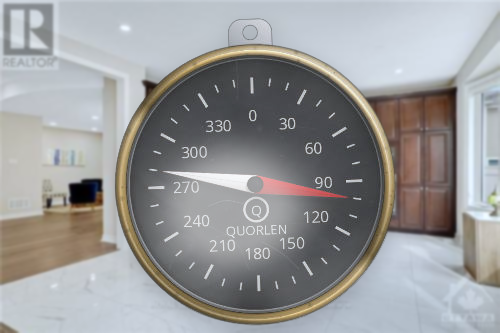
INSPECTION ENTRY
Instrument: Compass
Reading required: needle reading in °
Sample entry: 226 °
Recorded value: 100 °
